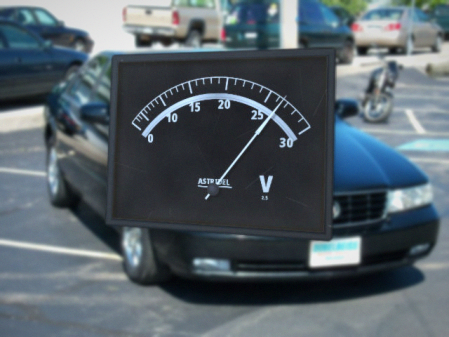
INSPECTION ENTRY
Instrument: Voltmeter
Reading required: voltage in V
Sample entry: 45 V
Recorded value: 26.5 V
